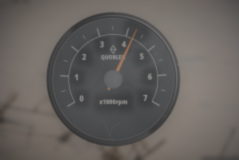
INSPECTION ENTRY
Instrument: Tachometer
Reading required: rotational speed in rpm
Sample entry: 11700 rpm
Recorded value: 4250 rpm
